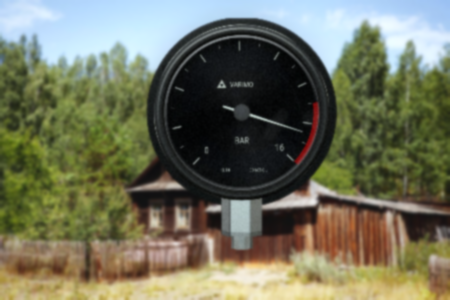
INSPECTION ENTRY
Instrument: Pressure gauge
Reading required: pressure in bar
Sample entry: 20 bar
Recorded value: 14.5 bar
